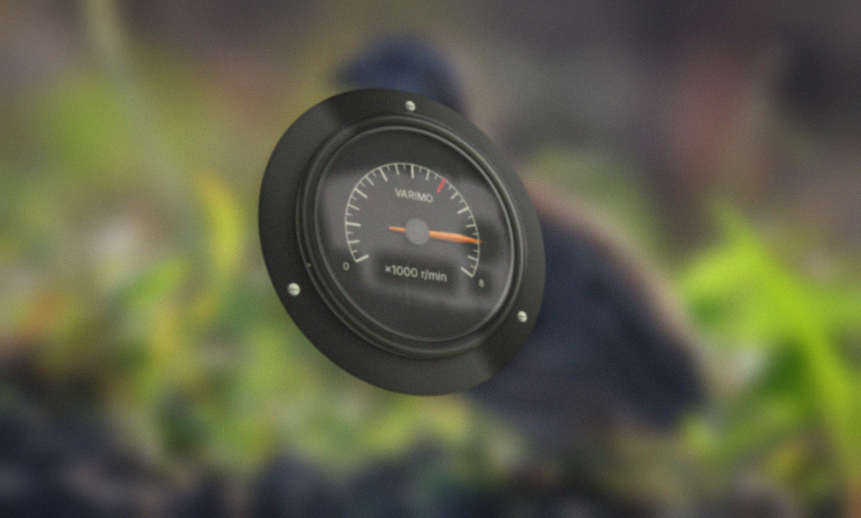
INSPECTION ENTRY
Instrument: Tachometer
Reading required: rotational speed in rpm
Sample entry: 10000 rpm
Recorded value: 7000 rpm
